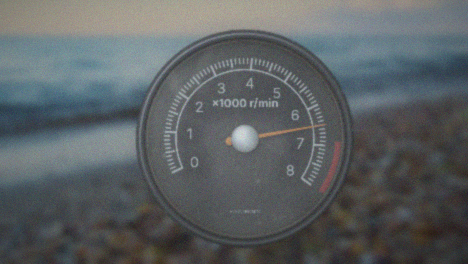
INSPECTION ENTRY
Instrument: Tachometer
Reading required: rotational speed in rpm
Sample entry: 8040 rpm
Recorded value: 6500 rpm
